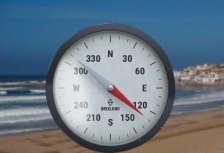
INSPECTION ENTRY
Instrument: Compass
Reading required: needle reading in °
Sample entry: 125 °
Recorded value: 130 °
